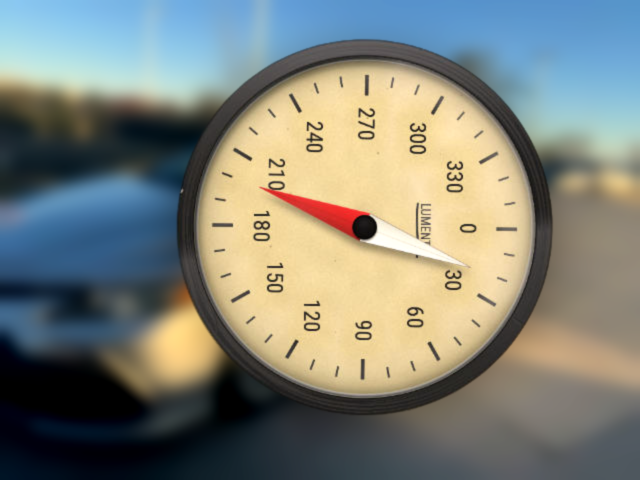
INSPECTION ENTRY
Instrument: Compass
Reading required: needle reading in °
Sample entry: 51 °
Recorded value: 200 °
